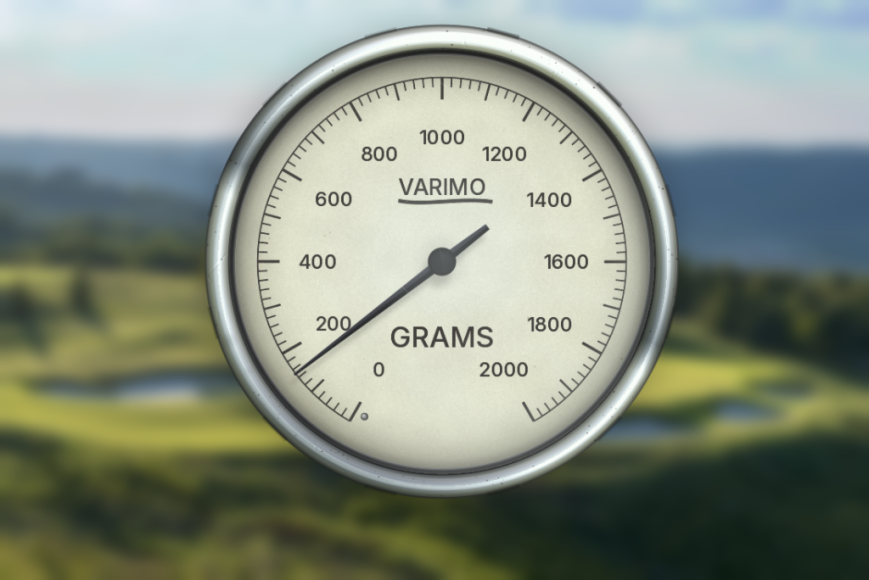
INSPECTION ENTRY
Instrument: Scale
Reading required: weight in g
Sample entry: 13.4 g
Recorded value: 150 g
